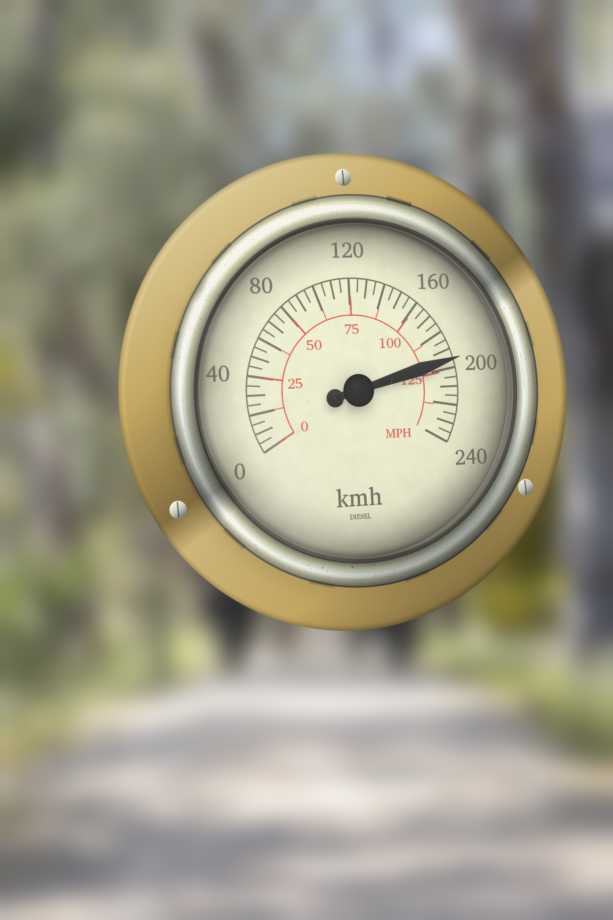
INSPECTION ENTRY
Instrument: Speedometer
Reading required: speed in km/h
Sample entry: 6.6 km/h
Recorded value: 195 km/h
